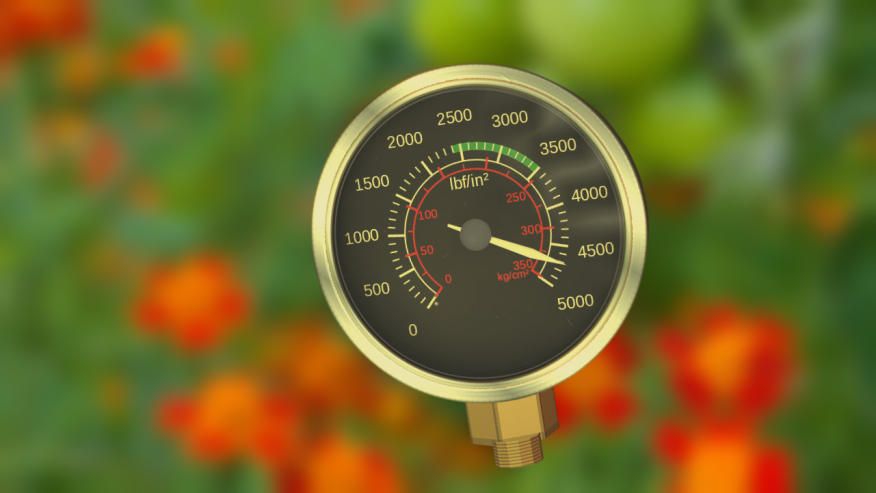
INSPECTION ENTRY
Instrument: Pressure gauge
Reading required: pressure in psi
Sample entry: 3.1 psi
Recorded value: 4700 psi
